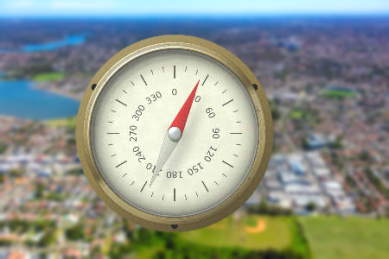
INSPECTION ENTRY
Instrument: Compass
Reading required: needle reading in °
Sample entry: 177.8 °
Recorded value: 25 °
